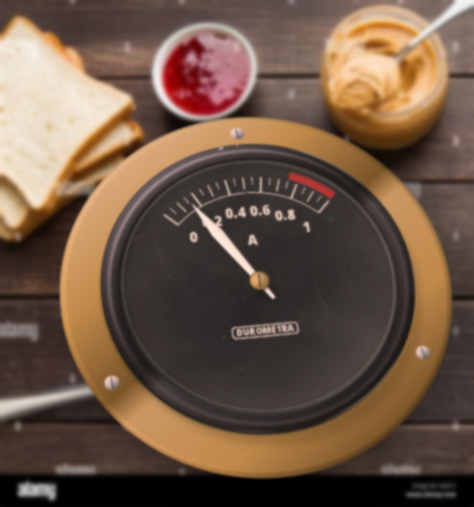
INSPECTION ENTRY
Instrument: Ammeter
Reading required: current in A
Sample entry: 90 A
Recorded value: 0.15 A
